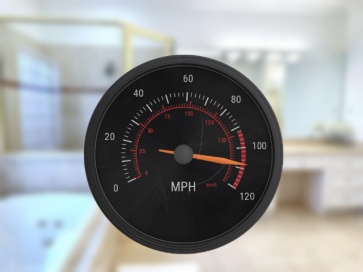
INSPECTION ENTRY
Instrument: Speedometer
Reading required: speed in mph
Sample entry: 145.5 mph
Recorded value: 108 mph
